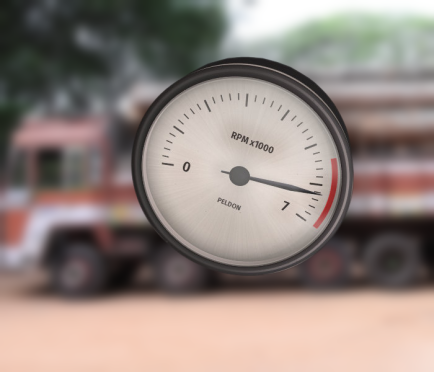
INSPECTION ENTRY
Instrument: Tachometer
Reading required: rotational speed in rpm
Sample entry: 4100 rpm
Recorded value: 6200 rpm
